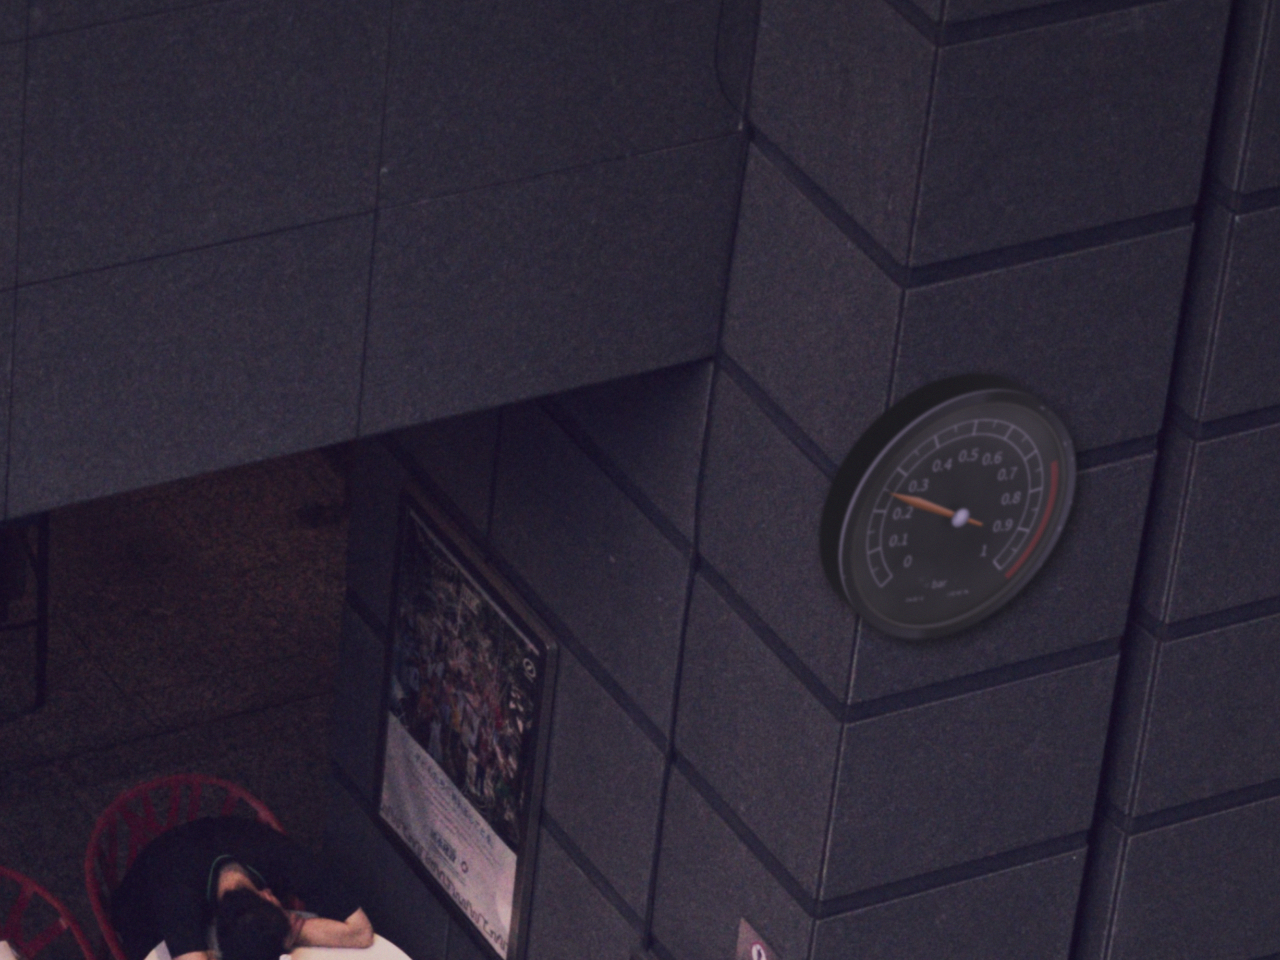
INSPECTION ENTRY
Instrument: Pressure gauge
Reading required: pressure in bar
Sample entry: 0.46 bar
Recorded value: 0.25 bar
